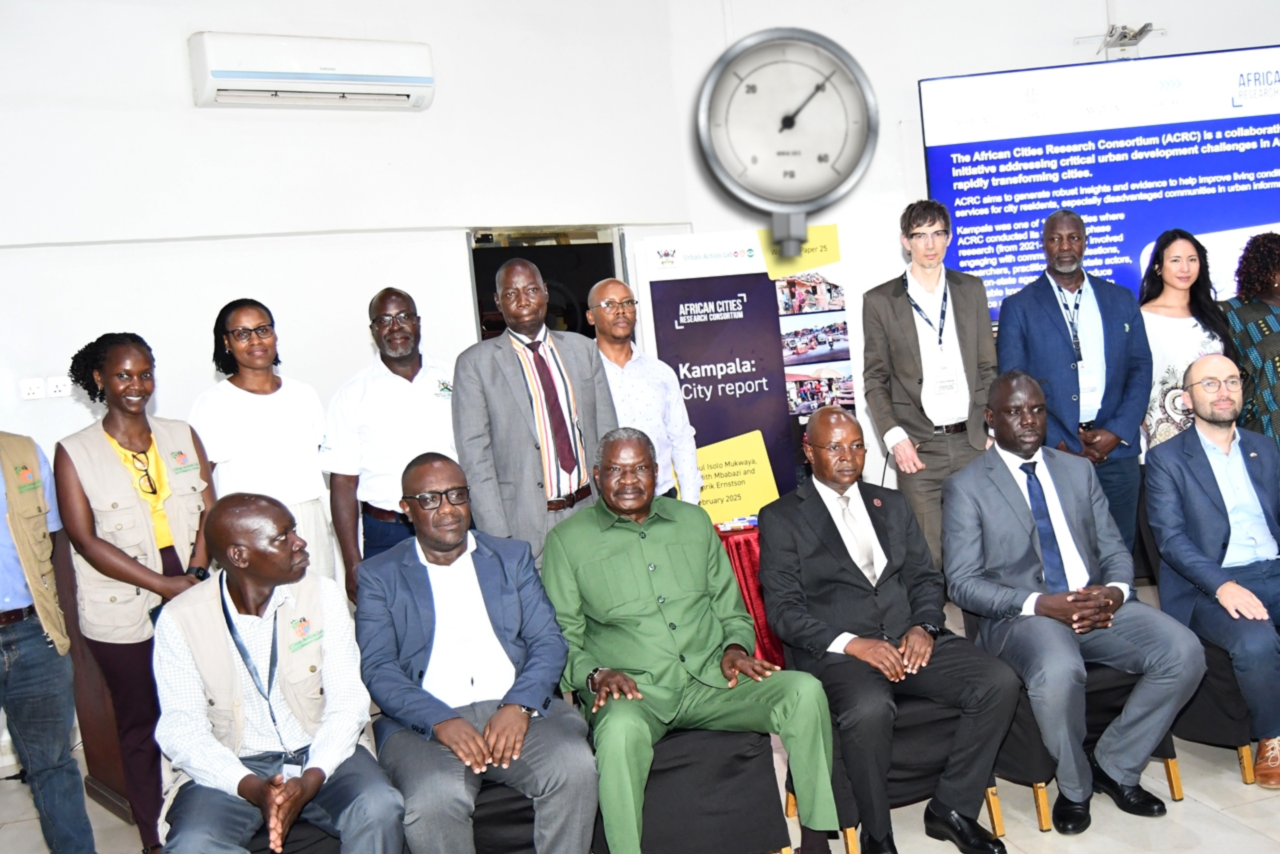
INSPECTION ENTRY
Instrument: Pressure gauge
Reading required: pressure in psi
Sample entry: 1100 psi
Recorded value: 40 psi
